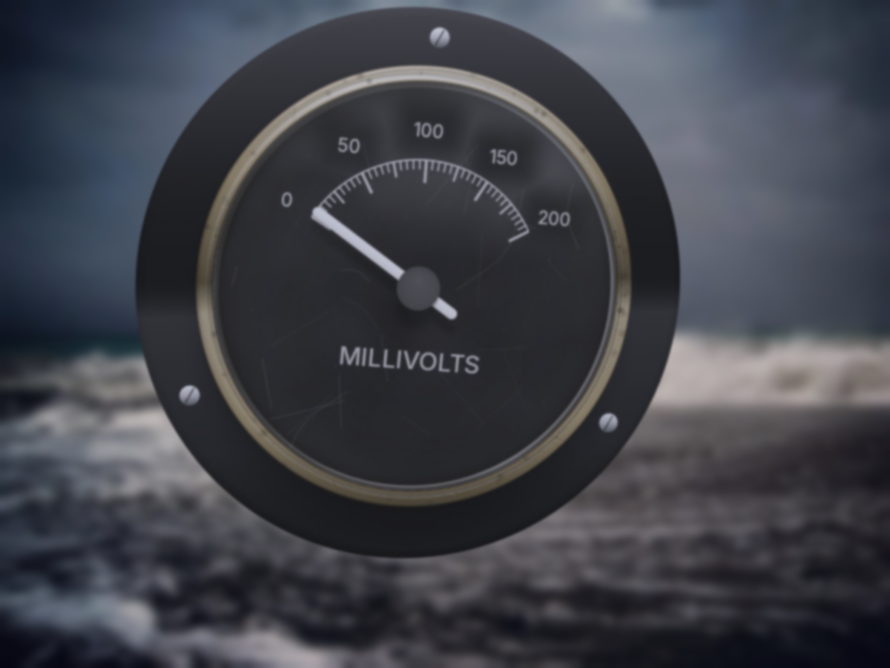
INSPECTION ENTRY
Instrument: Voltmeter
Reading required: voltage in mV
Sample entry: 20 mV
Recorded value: 5 mV
